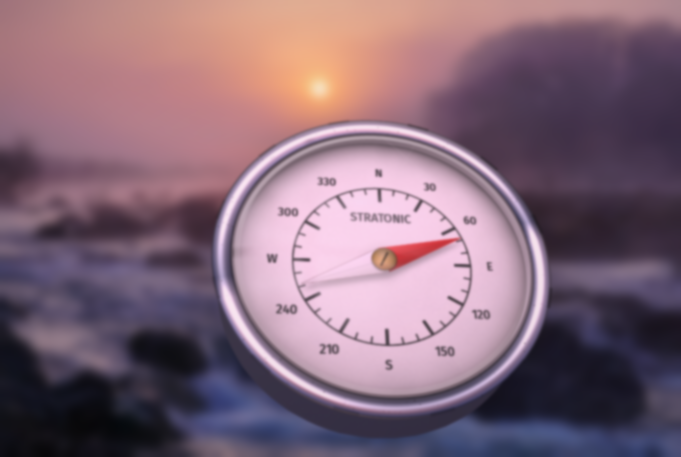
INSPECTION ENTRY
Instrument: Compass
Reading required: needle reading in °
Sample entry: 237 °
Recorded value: 70 °
